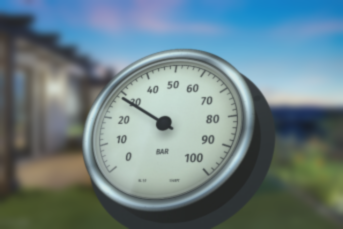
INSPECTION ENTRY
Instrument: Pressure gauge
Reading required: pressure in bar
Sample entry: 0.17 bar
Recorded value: 28 bar
